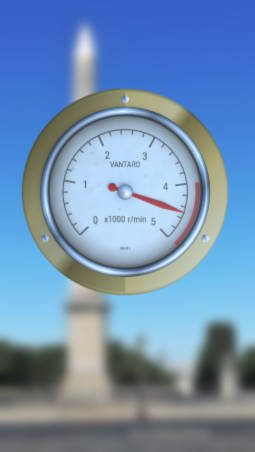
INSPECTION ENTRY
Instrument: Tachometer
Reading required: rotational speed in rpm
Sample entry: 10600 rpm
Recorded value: 4500 rpm
